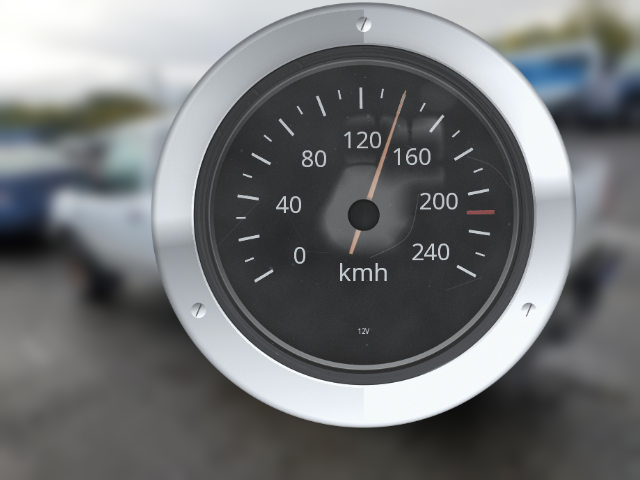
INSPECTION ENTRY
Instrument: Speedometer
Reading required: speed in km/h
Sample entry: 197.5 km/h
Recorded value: 140 km/h
